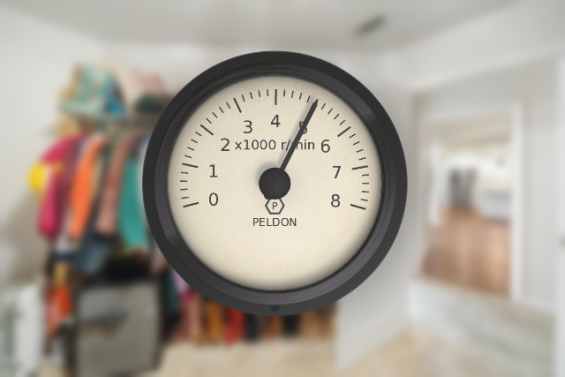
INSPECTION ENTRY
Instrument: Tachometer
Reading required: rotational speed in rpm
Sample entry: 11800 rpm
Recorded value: 5000 rpm
